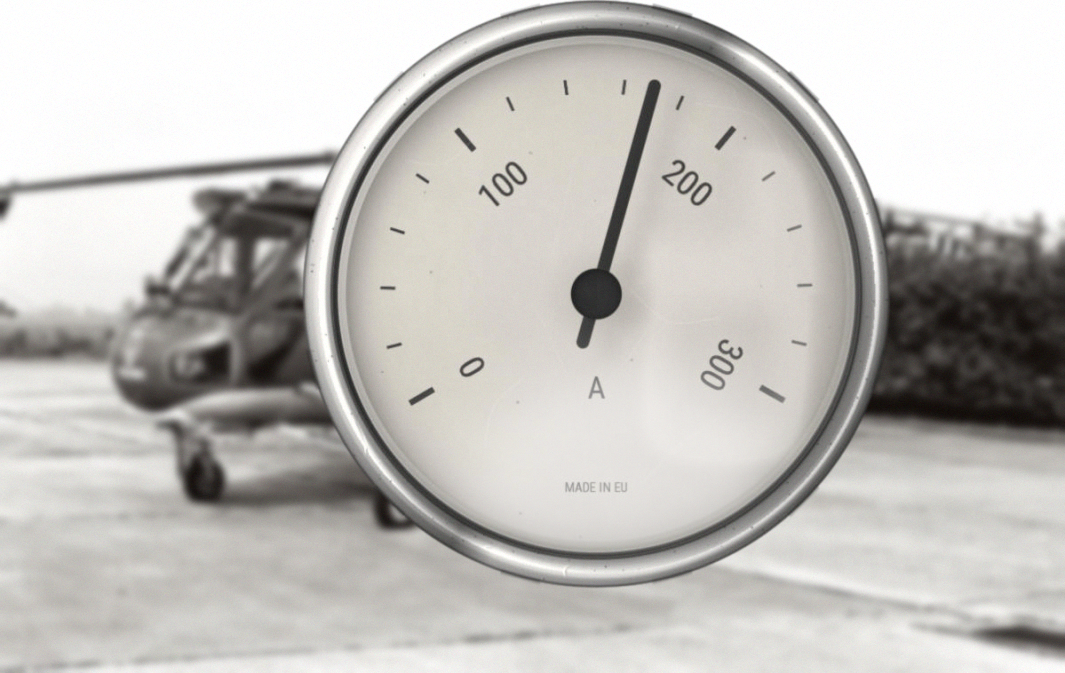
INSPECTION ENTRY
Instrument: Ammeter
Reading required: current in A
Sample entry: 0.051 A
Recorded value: 170 A
